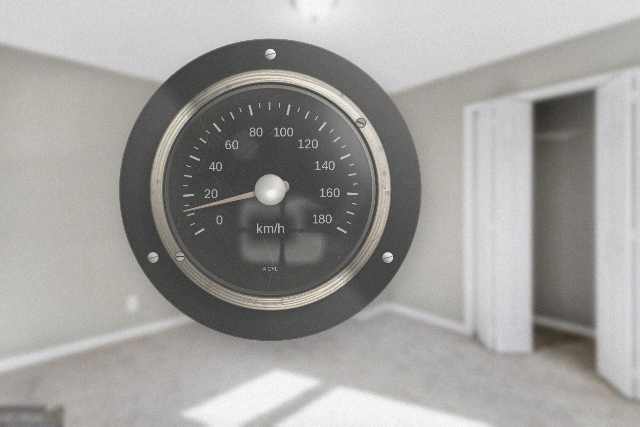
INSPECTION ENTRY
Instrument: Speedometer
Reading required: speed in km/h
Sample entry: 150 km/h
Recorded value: 12.5 km/h
